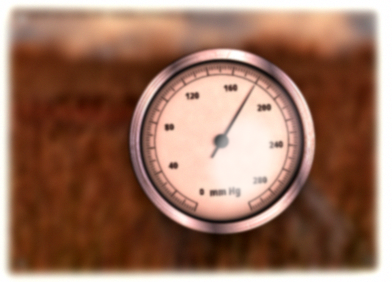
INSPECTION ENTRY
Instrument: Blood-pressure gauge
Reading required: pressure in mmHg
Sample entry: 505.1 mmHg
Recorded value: 180 mmHg
